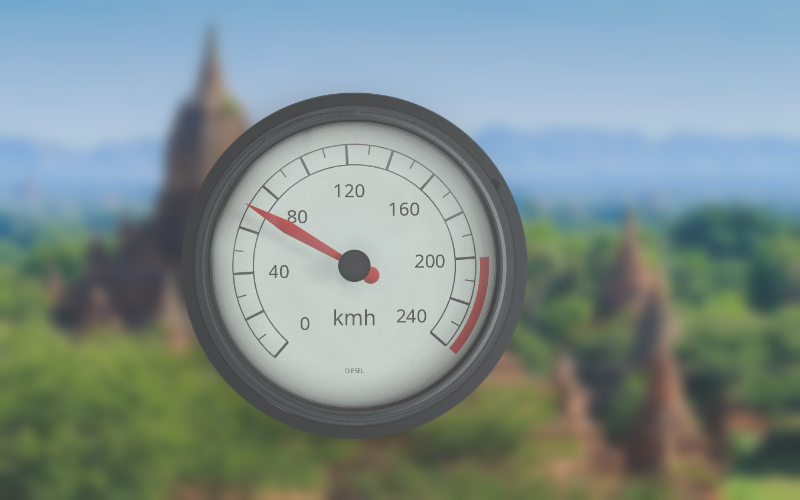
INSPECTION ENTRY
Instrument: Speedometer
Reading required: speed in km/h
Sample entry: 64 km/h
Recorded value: 70 km/h
